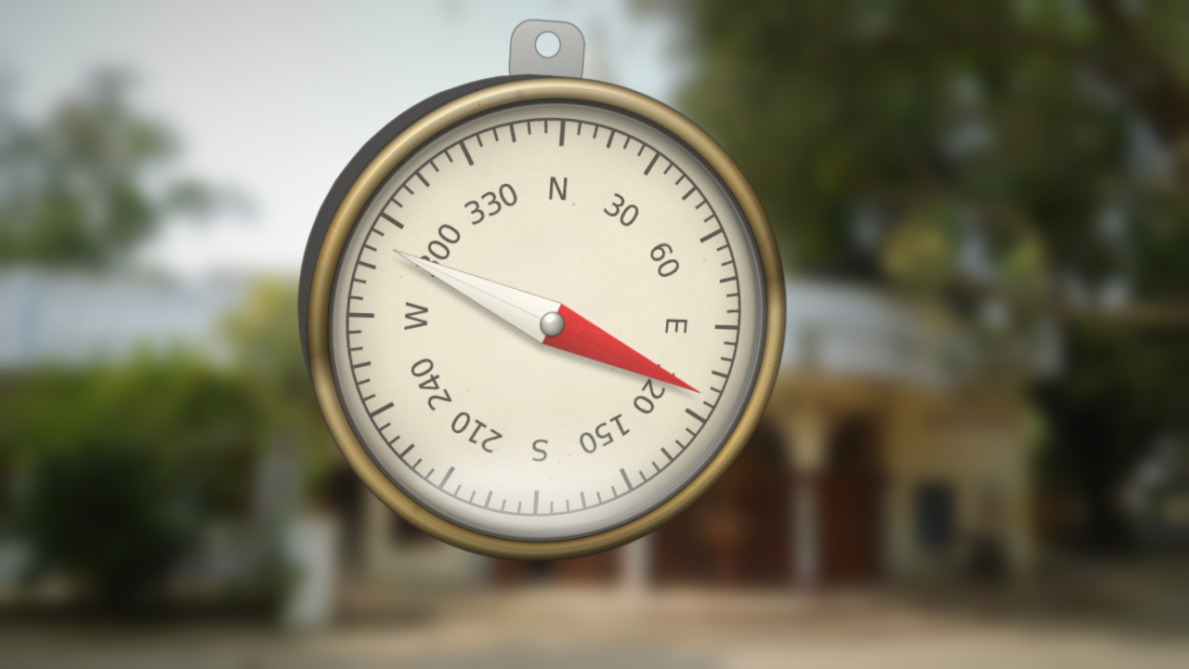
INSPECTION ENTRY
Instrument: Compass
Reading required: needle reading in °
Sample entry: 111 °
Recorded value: 112.5 °
